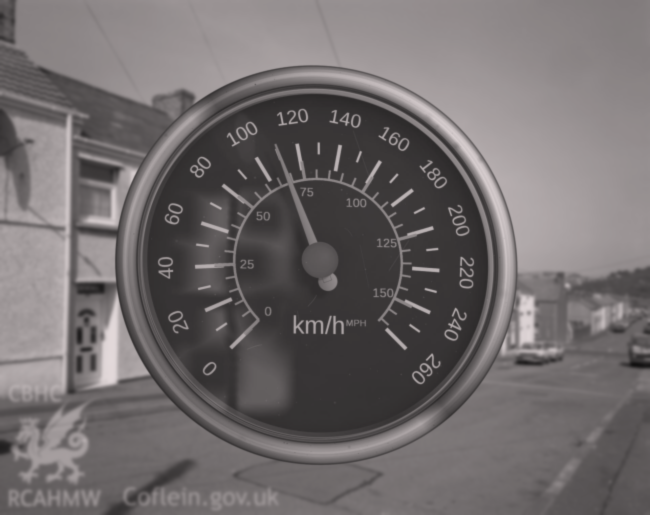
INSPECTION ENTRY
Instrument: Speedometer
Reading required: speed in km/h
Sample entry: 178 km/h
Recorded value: 110 km/h
